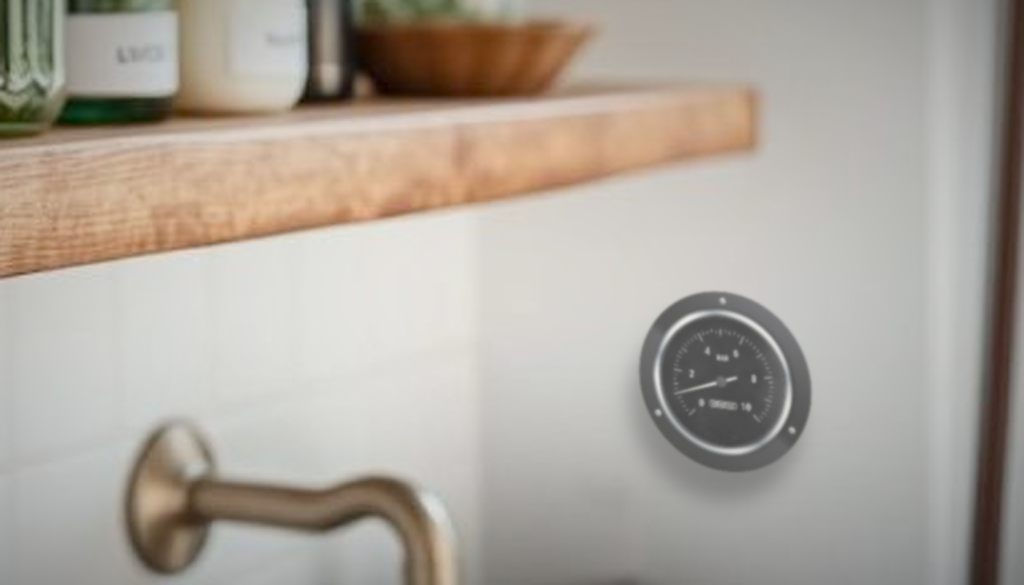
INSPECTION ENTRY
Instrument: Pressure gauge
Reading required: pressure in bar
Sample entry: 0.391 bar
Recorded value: 1 bar
